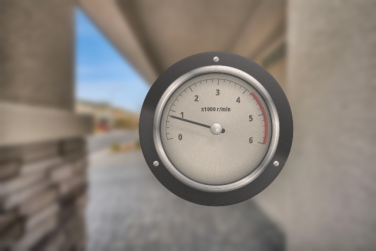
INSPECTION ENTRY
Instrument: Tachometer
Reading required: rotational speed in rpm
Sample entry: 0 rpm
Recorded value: 800 rpm
